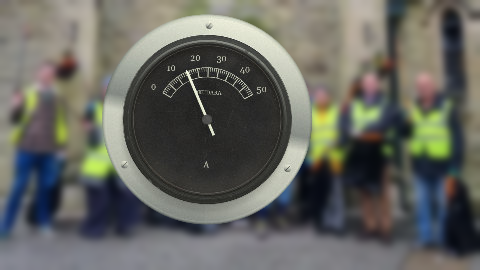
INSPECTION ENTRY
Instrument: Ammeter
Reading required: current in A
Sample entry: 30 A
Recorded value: 15 A
